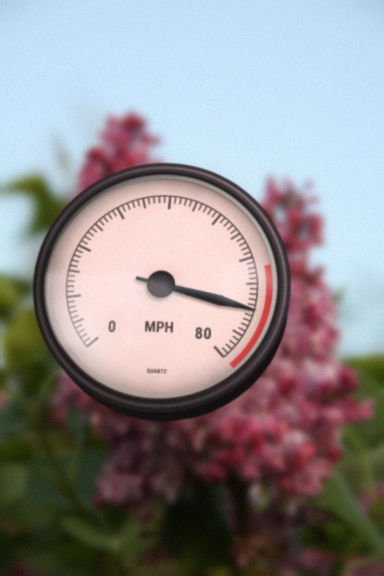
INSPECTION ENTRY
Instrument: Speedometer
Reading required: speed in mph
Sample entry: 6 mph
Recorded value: 70 mph
